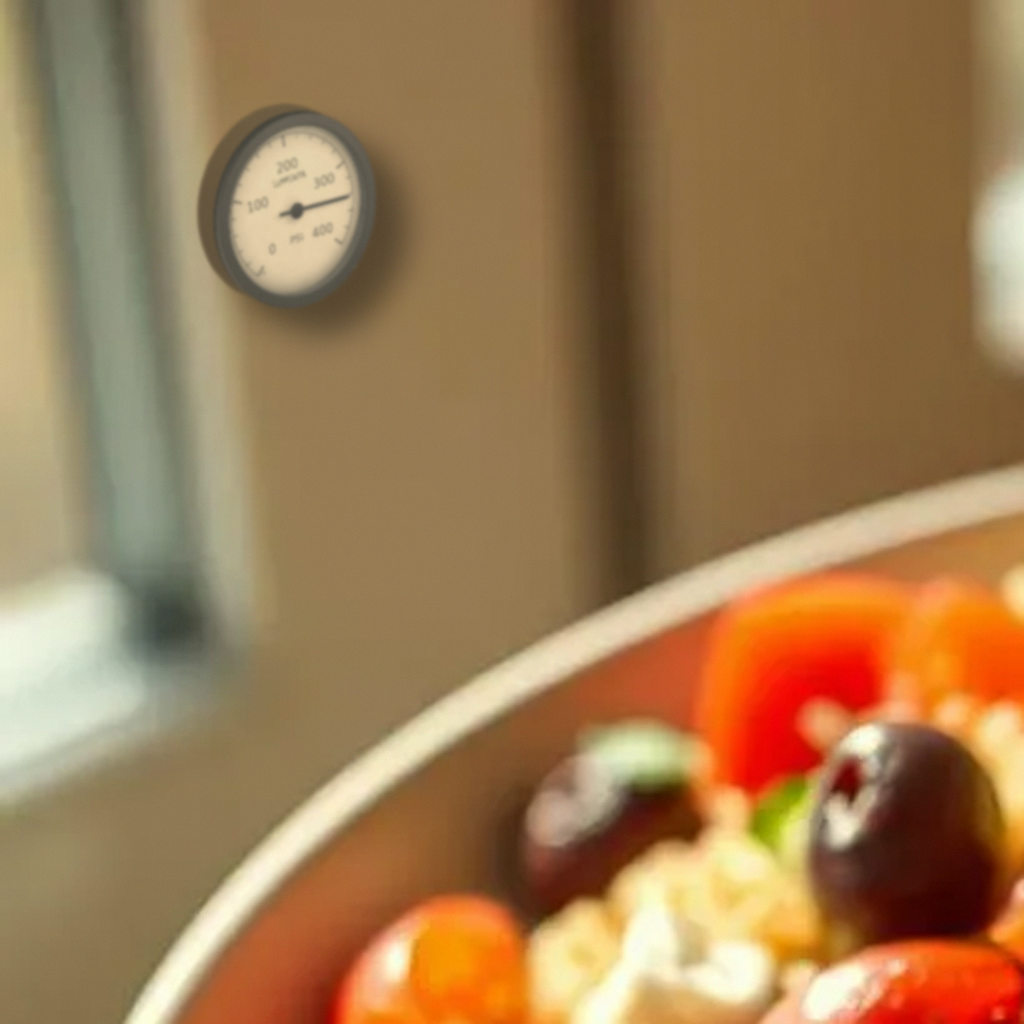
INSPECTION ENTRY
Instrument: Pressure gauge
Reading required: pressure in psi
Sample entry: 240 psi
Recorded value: 340 psi
